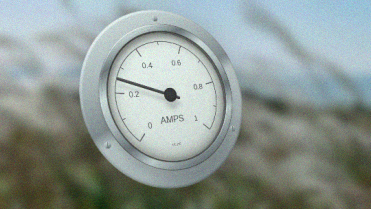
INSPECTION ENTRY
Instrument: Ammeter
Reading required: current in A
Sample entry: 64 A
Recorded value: 0.25 A
